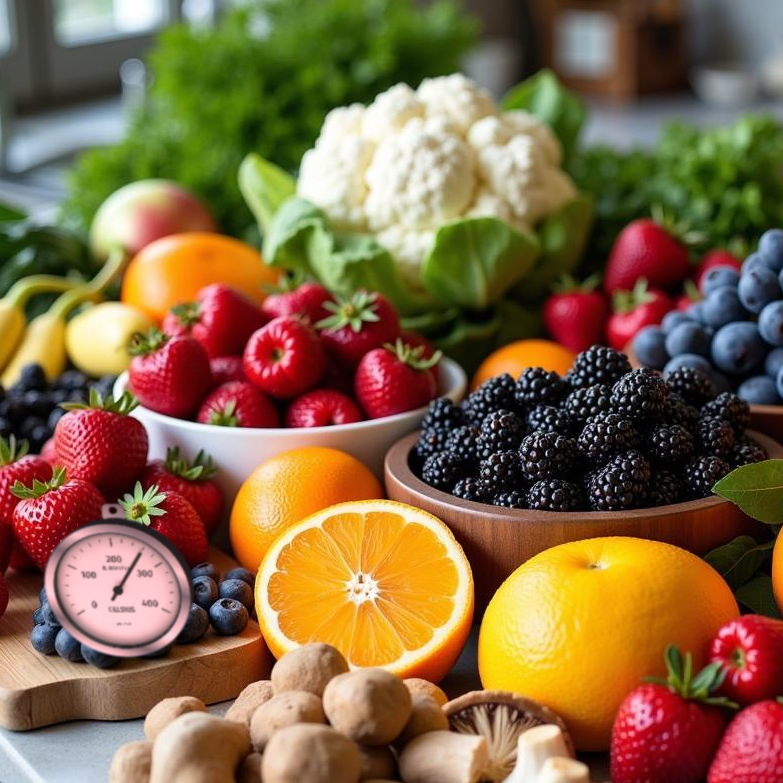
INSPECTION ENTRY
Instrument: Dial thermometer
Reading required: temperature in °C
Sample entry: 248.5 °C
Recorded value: 260 °C
